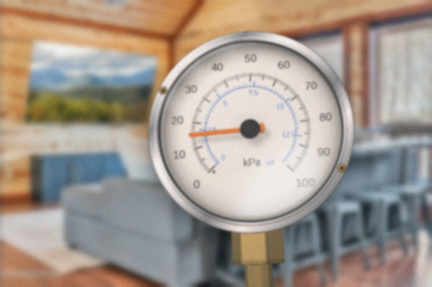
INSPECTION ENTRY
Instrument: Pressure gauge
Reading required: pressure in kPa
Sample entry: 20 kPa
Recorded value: 15 kPa
